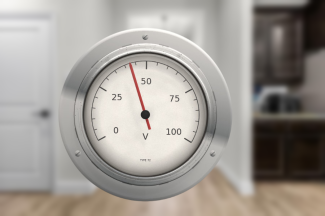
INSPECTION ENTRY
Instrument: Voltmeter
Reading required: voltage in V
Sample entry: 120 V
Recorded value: 42.5 V
